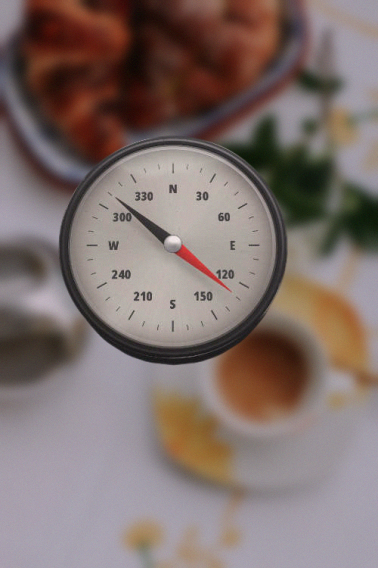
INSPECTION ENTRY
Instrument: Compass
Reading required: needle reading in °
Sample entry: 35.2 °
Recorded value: 130 °
